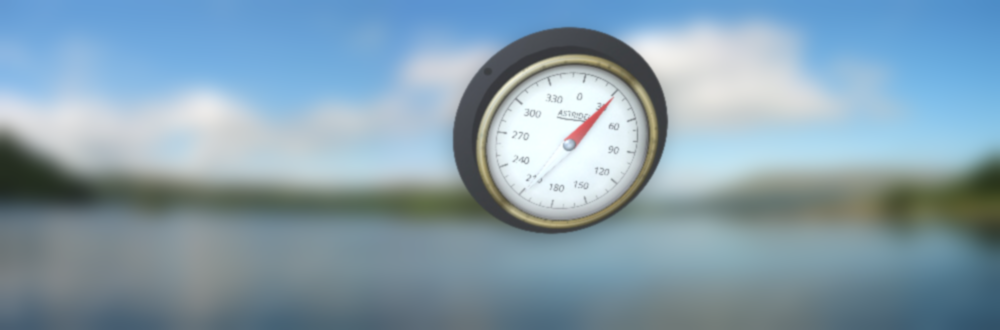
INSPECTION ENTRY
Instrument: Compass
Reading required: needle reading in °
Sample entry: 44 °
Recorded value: 30 °
